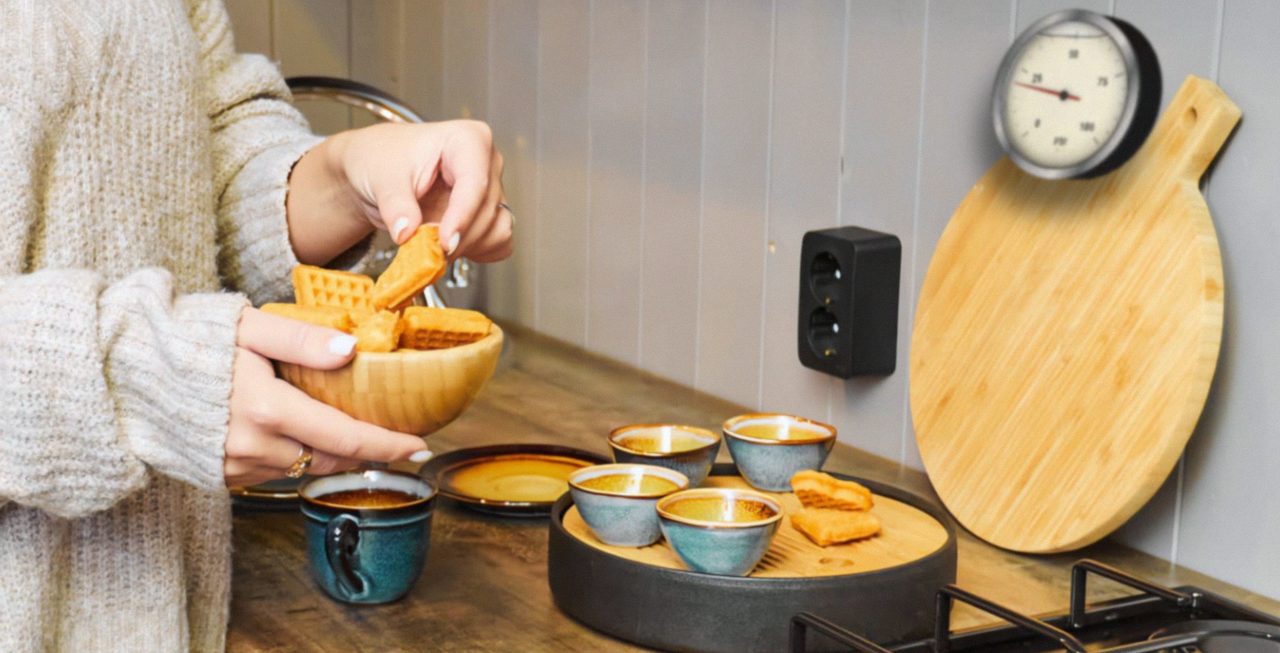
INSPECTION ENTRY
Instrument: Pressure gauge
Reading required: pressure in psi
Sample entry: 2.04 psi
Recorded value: 20 psi
